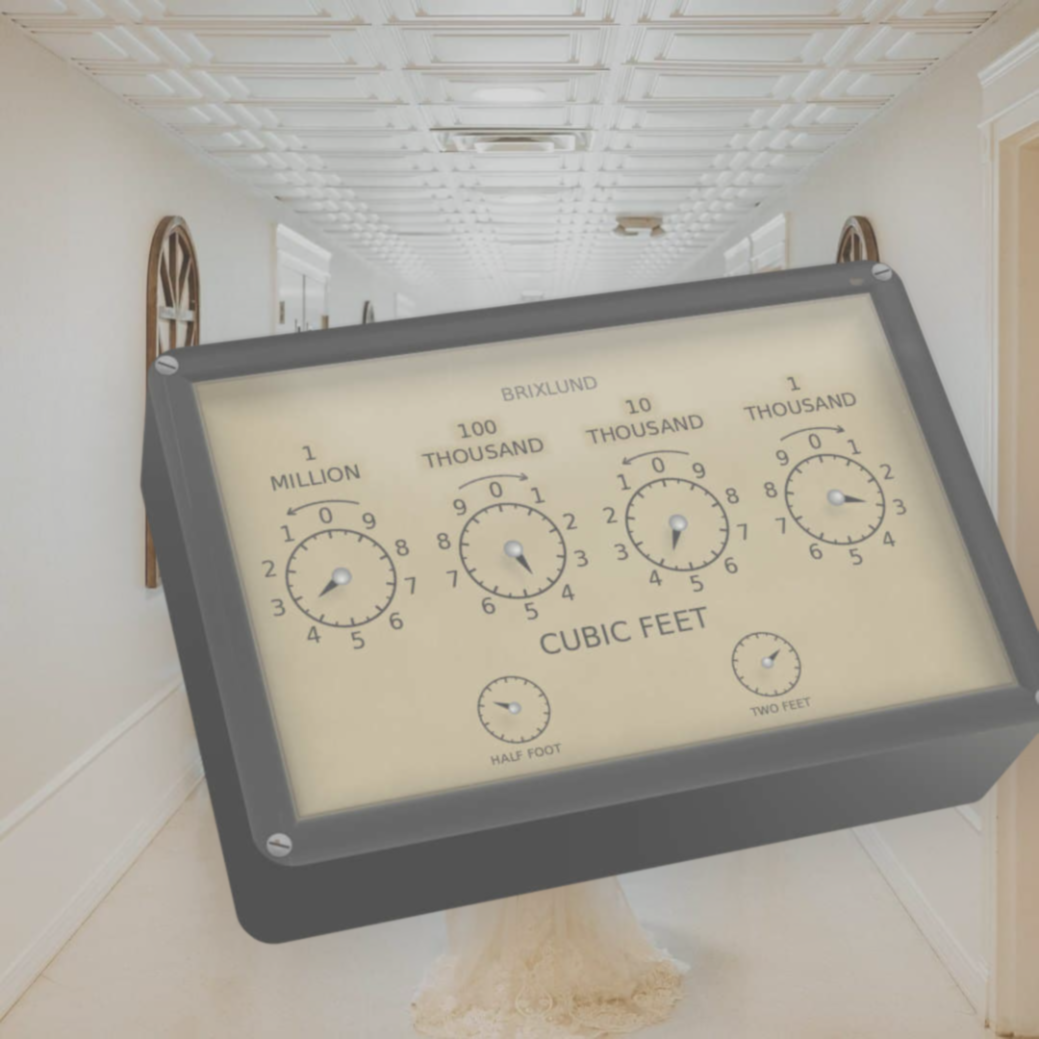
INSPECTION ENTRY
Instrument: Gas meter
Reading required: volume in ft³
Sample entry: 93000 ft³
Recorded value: 344300 ft³
